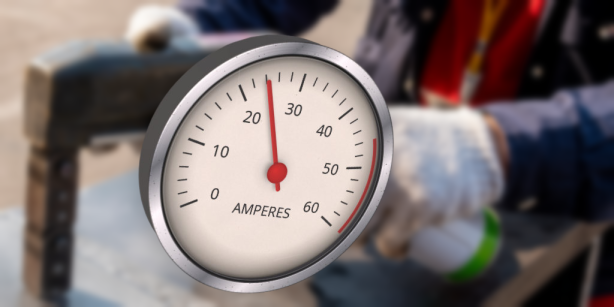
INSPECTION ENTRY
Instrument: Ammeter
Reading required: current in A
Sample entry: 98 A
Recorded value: 24 A
